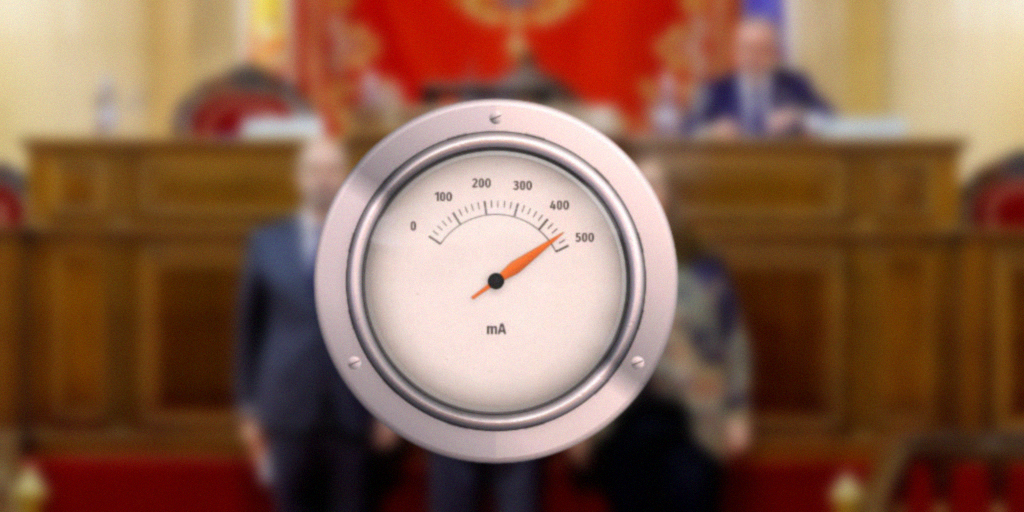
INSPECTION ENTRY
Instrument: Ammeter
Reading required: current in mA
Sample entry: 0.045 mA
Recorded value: 460 mA
